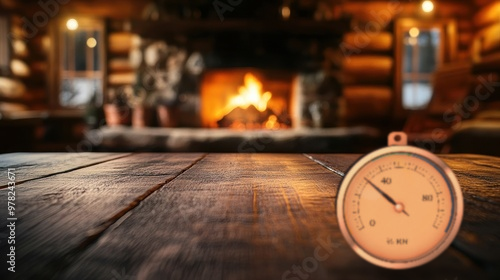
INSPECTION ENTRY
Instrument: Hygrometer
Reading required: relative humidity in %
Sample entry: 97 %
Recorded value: 30 %
